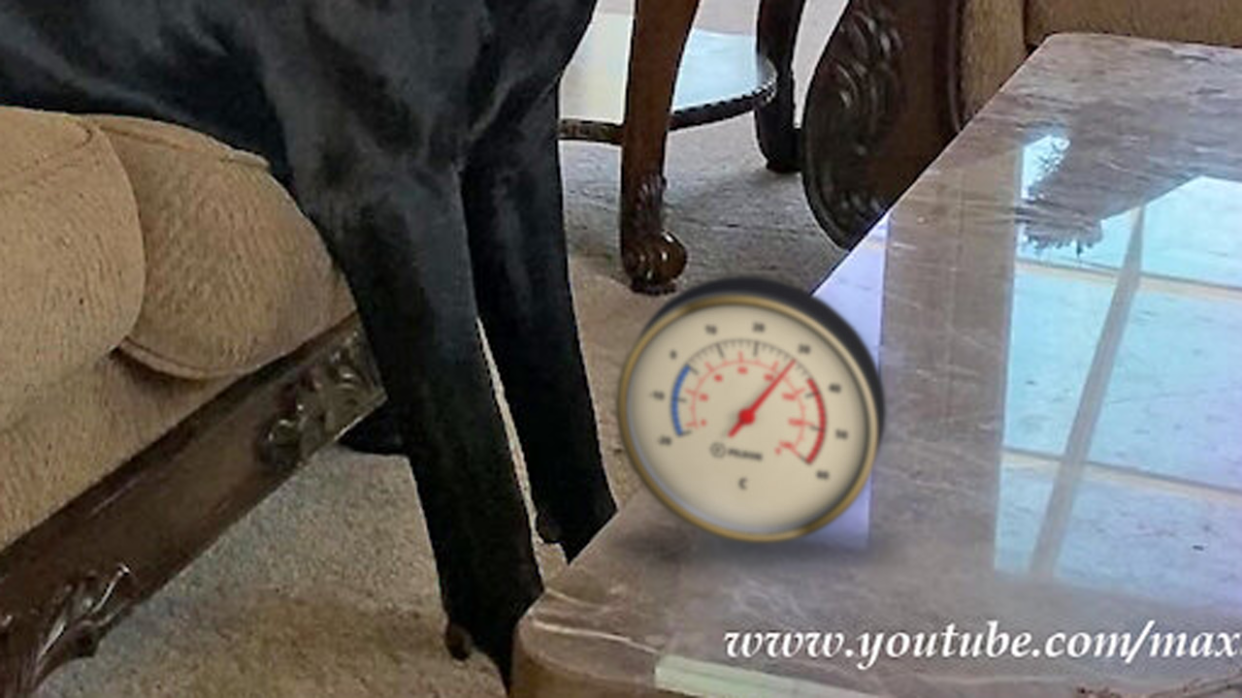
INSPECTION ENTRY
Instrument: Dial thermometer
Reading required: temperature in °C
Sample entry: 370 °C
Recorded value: 30 °C
